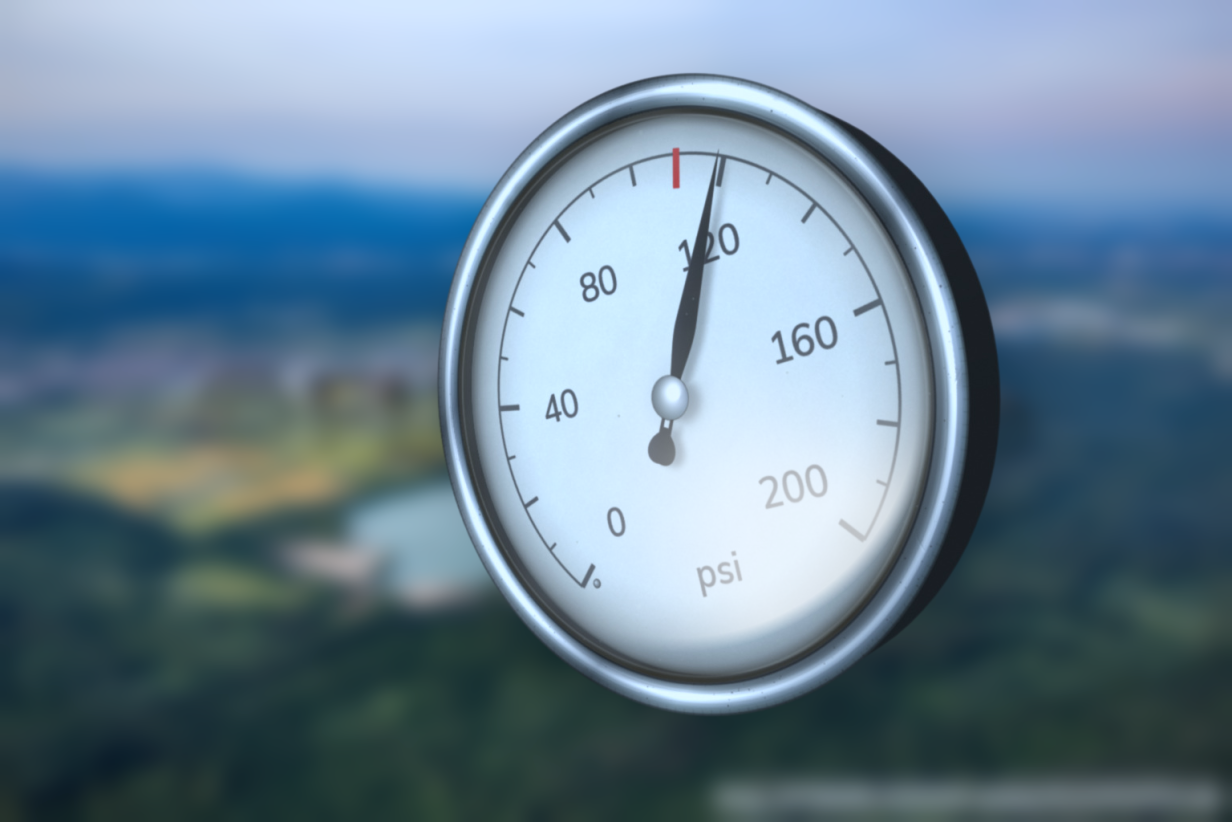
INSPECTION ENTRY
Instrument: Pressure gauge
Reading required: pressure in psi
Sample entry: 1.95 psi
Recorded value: 120 psi
